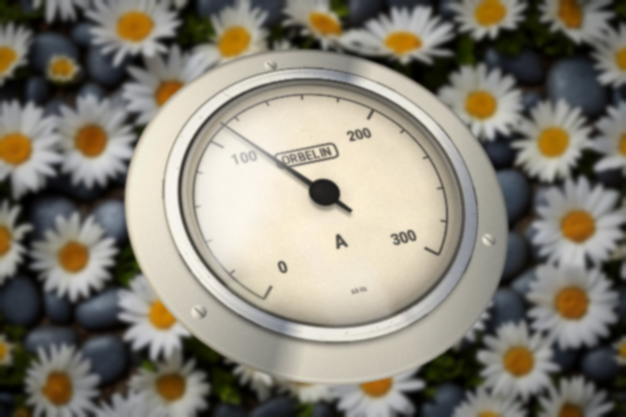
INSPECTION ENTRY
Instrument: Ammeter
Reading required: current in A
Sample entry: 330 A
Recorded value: 110 A
